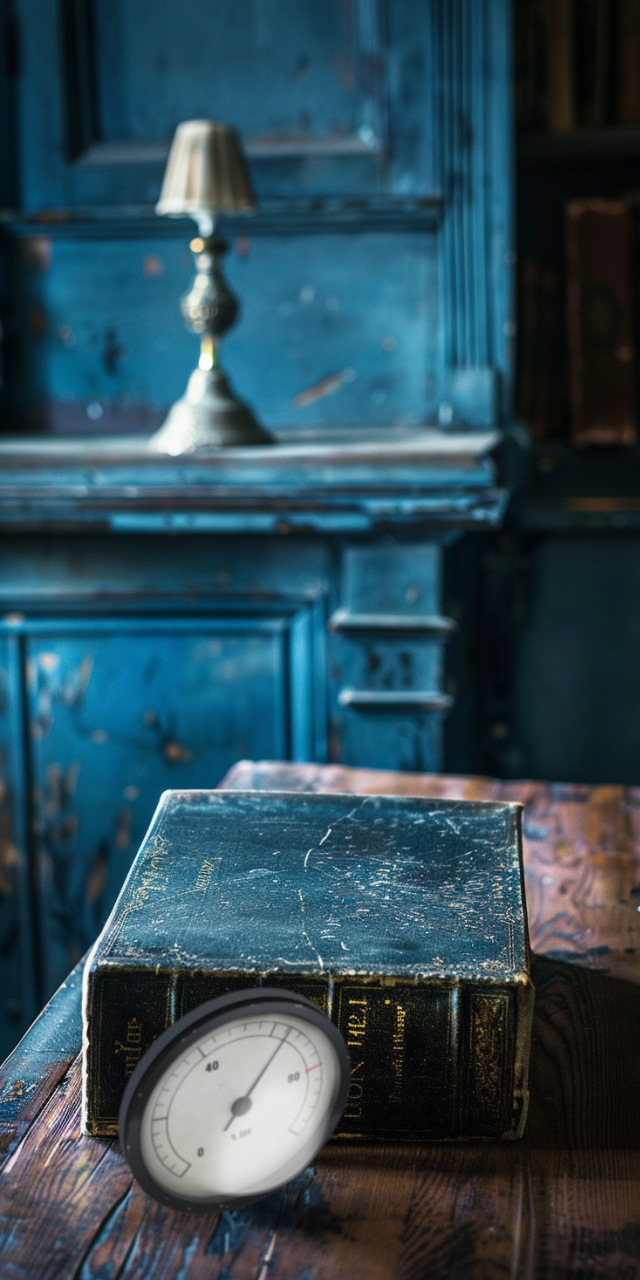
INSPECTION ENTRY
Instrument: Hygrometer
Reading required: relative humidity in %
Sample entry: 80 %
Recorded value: 64 %
